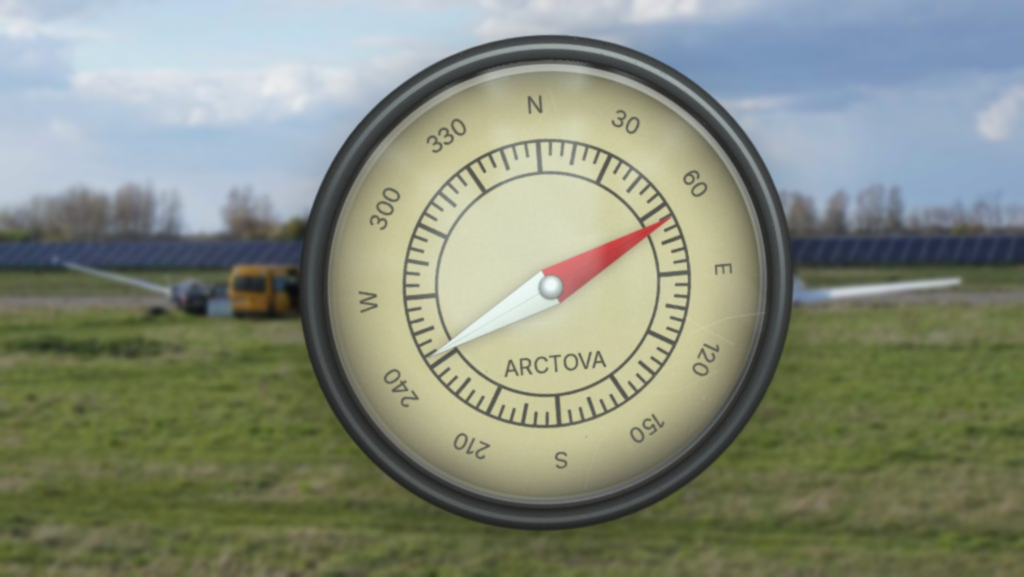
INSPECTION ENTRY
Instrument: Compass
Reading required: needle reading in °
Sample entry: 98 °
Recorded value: 65 °
